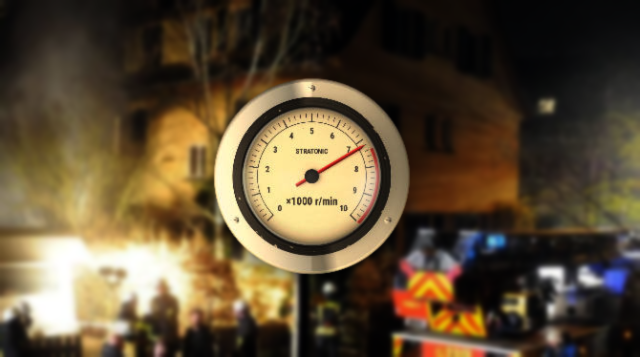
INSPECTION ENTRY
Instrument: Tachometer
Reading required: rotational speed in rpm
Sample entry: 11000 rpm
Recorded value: 7200 rpm
